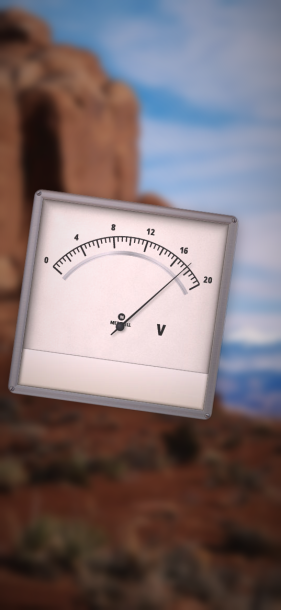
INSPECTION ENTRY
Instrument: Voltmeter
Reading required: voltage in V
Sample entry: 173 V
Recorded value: 17.5 V
